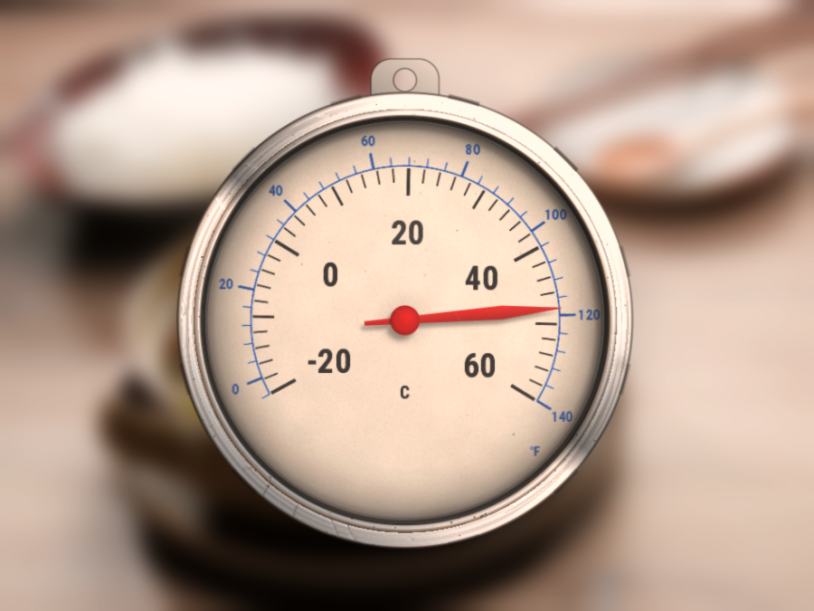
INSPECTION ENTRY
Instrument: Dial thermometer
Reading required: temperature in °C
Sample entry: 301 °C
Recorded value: 48 °C
